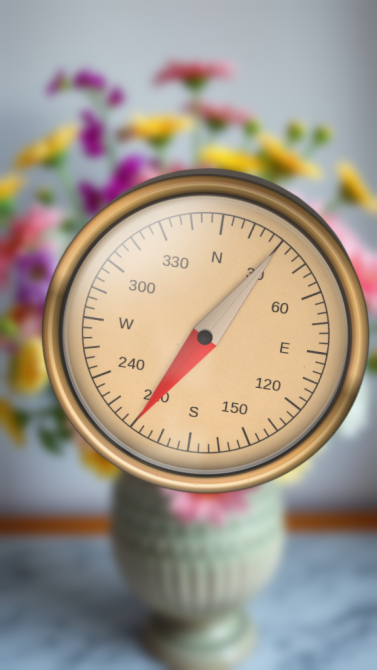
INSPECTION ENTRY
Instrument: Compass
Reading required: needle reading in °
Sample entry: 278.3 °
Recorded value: 210 °
